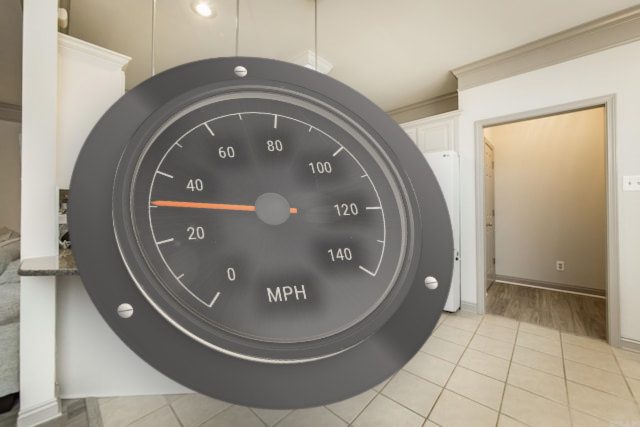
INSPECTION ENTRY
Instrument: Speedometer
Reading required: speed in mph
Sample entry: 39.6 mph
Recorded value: 30 mph
